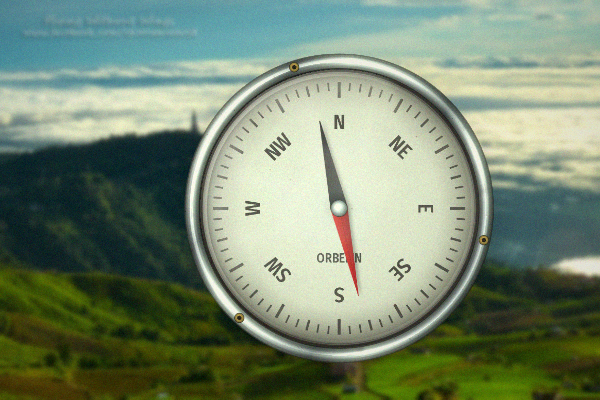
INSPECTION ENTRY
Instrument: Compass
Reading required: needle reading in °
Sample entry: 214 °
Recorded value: 167.5 °
